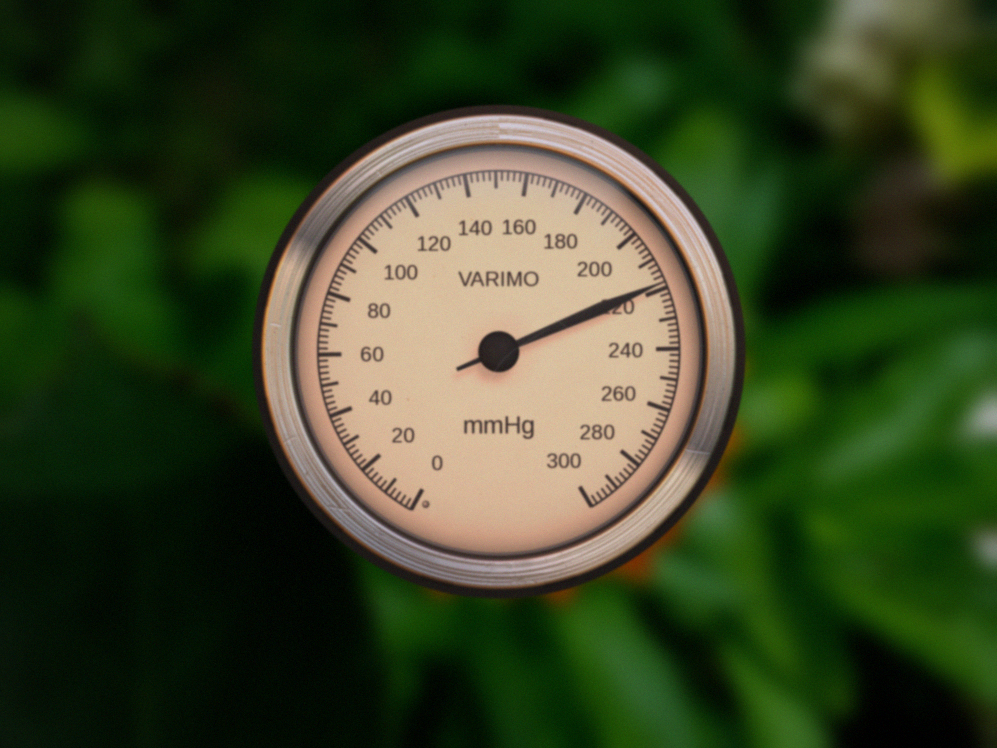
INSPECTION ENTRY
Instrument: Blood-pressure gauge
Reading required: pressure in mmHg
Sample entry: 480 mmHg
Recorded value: 218 mmHg
